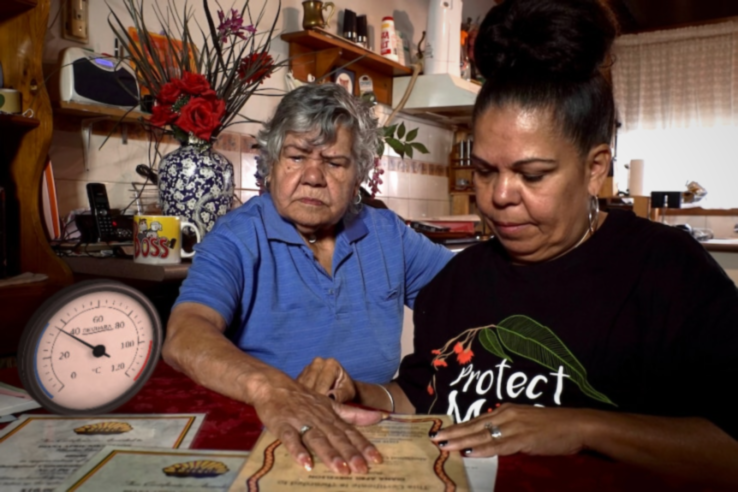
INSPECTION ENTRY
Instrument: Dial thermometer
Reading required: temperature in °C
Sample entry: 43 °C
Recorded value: 36 °C
